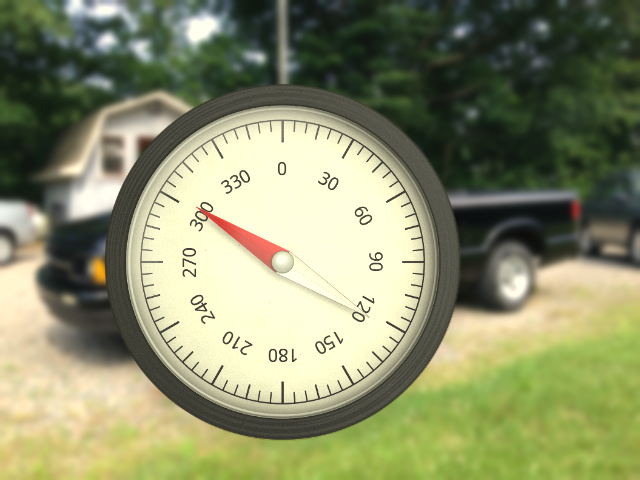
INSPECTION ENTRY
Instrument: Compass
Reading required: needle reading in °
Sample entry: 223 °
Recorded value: 302.5 °
